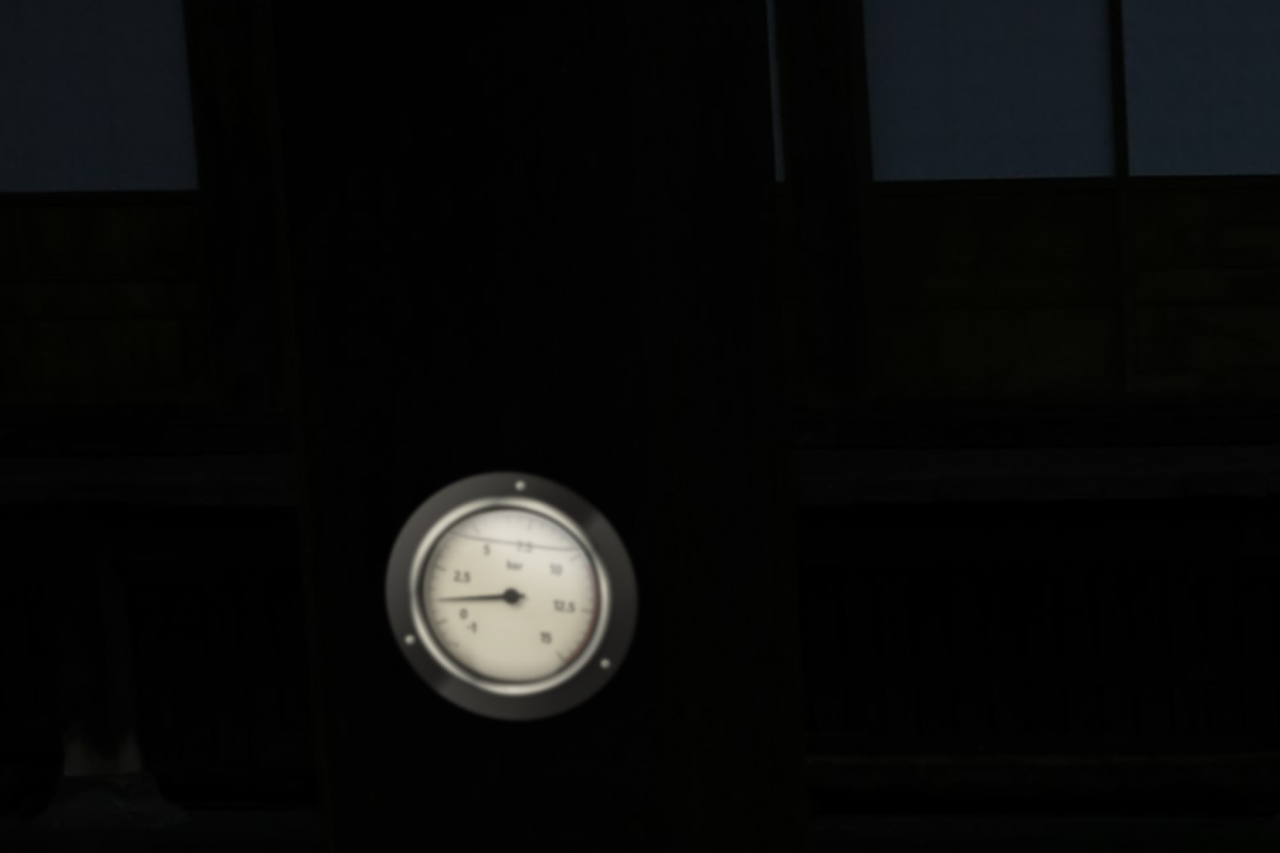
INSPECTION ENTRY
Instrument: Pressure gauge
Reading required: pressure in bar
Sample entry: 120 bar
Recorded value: 1 bar
